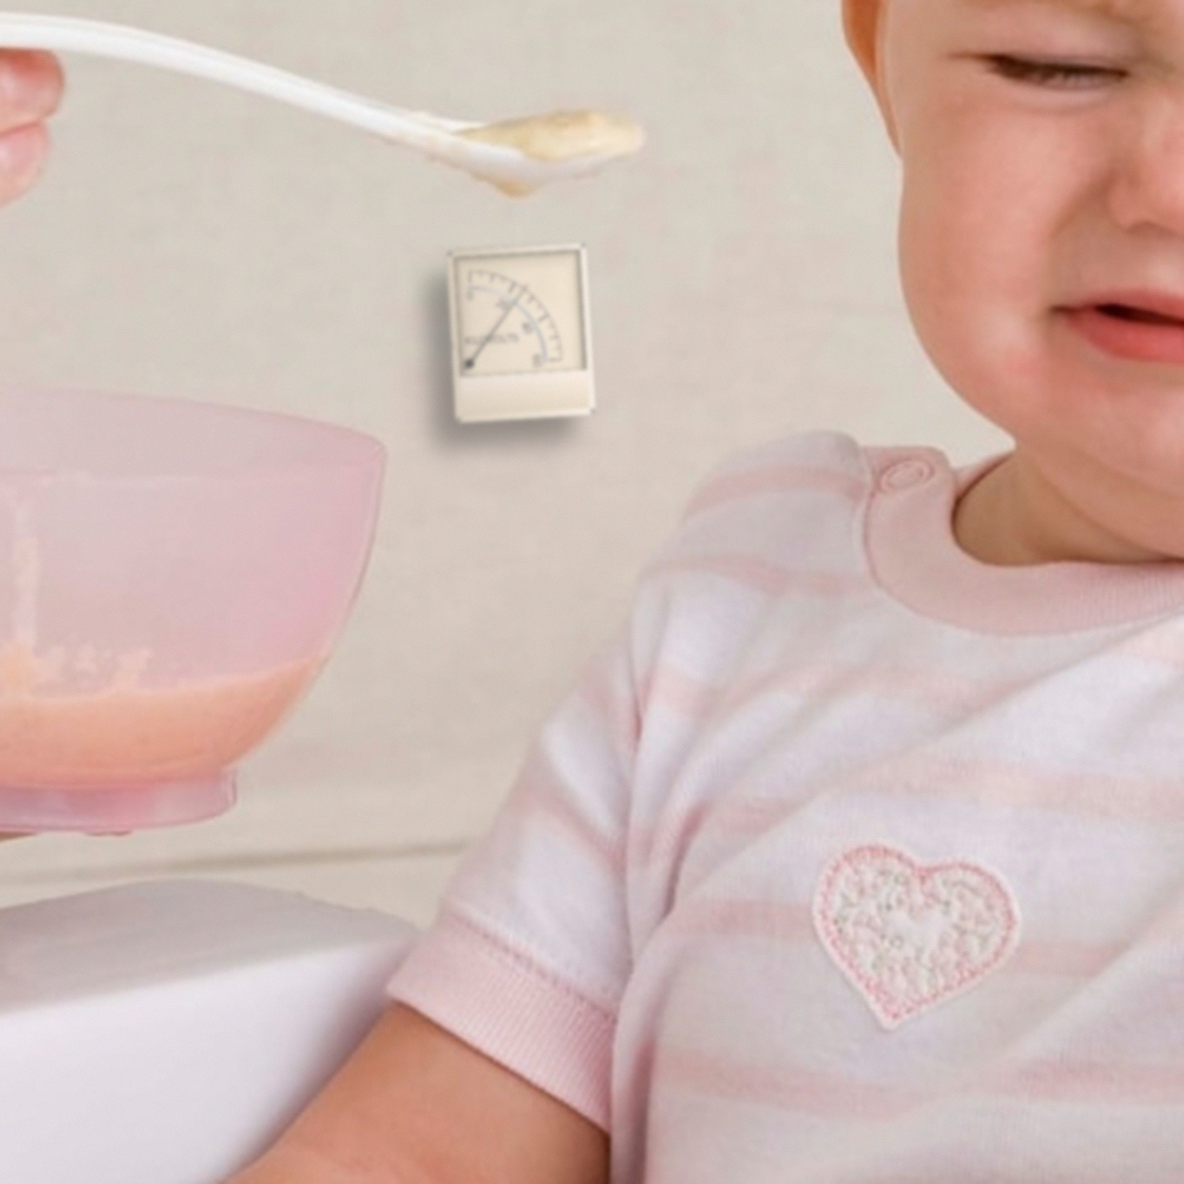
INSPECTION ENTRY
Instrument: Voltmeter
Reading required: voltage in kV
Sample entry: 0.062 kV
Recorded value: 25 kV
